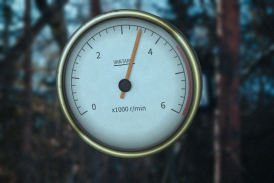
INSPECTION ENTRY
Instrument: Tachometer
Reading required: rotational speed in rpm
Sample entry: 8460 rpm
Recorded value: 3500 rpm
